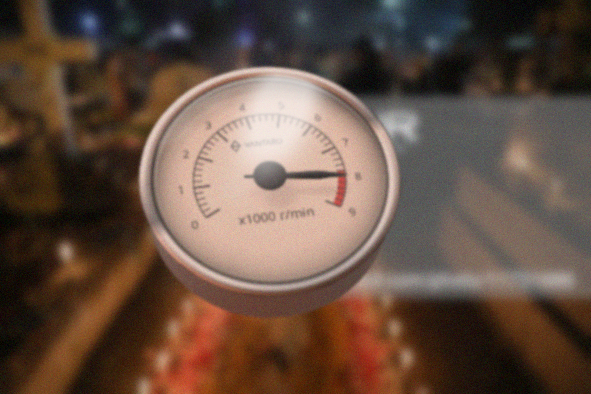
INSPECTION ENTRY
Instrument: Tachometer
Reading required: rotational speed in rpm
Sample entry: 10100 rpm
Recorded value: 8000 rpm
